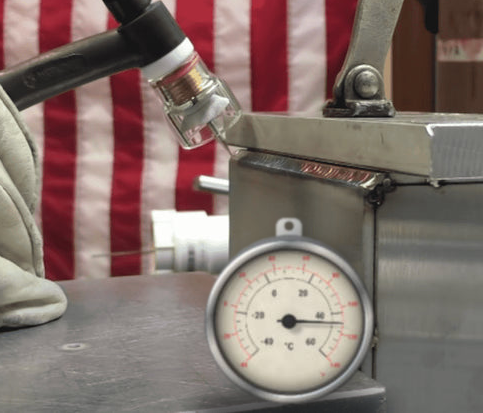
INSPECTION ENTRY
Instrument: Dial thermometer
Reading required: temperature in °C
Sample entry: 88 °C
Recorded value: 44 °C
